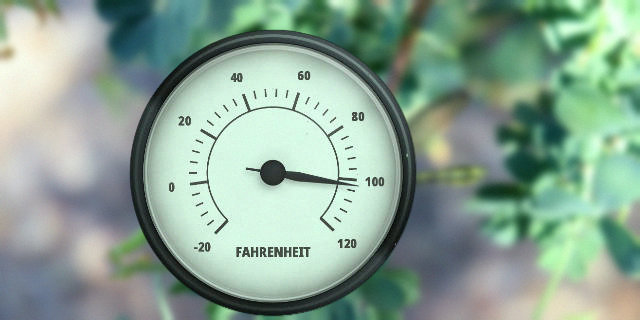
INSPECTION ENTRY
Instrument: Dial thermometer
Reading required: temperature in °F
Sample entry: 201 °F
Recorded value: 102 °F
